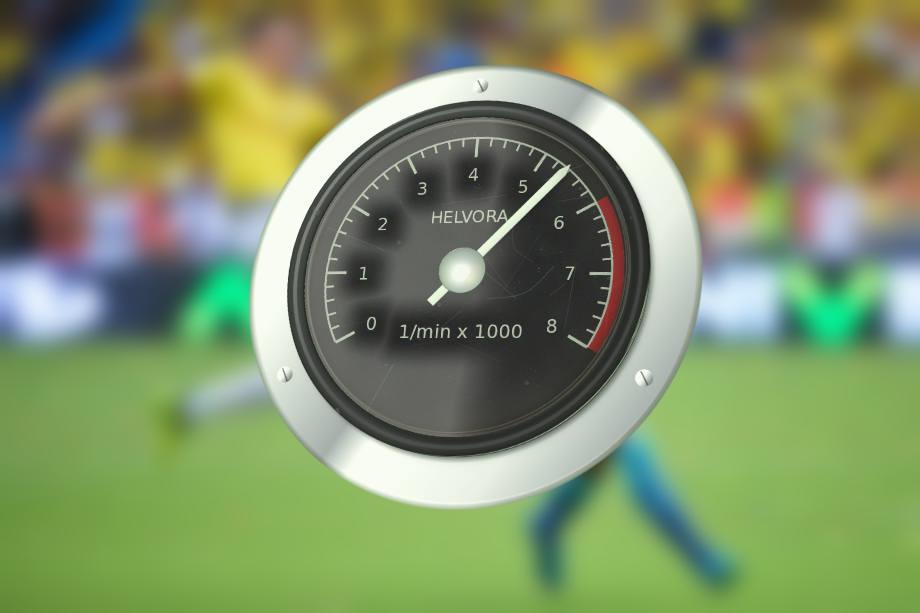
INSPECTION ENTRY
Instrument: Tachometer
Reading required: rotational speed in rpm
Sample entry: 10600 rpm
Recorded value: 5400 rpm
